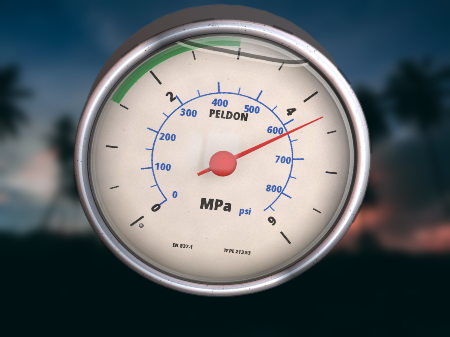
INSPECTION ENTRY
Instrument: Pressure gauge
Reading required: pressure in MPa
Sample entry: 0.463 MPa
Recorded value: 4.25 MPa
